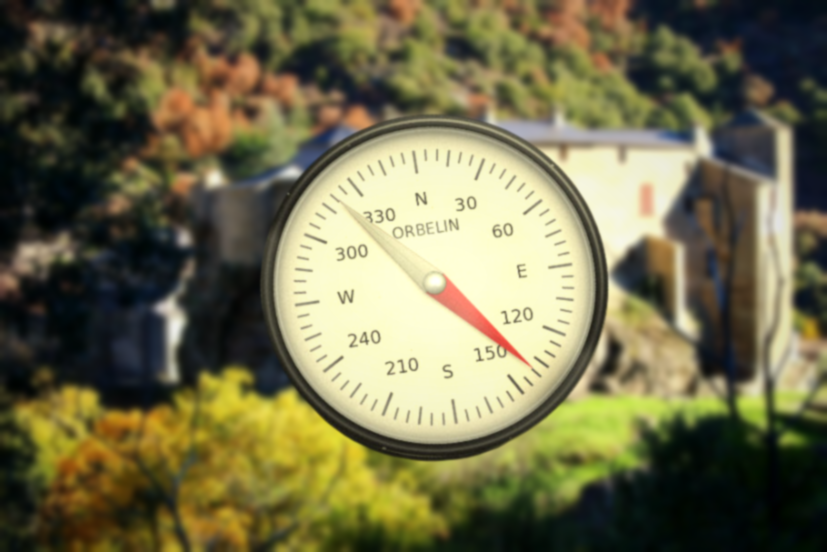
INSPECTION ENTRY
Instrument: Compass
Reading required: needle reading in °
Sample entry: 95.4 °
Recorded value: 140 °
